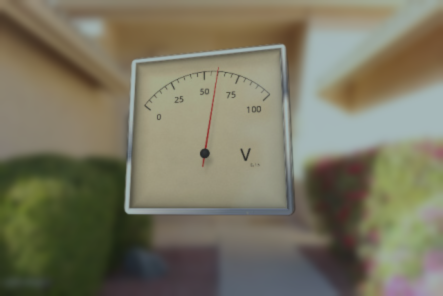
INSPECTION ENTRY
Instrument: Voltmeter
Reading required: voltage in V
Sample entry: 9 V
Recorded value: 60 V
